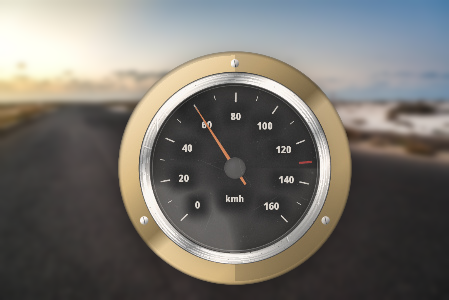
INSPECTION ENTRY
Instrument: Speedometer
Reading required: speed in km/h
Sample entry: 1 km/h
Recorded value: 60 km/h
